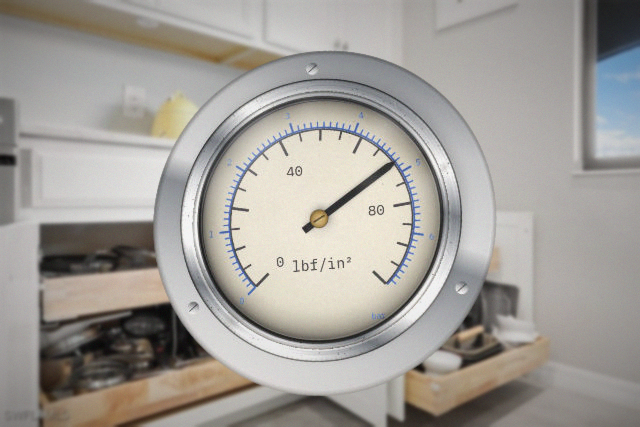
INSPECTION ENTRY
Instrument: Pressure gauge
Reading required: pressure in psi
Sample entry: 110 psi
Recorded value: 70 psi
